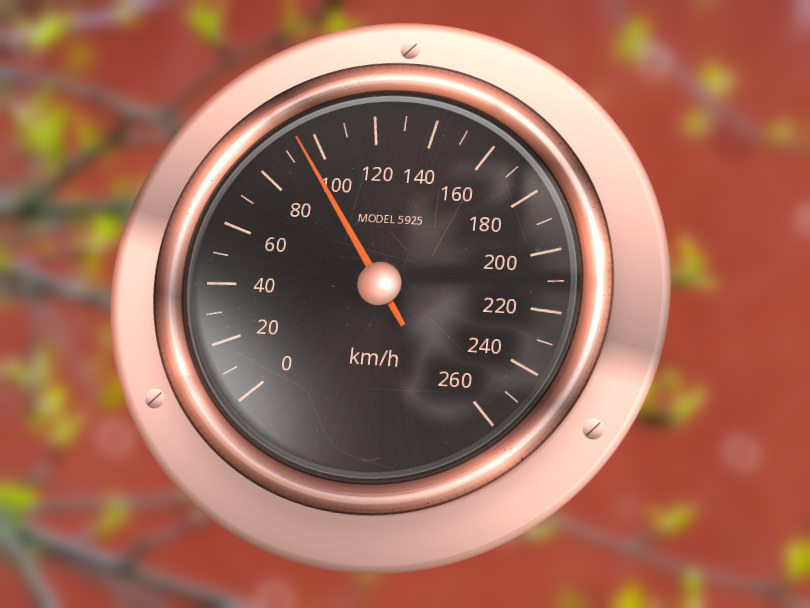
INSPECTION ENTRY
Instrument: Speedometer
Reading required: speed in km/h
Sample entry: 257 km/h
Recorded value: 95 km/h
